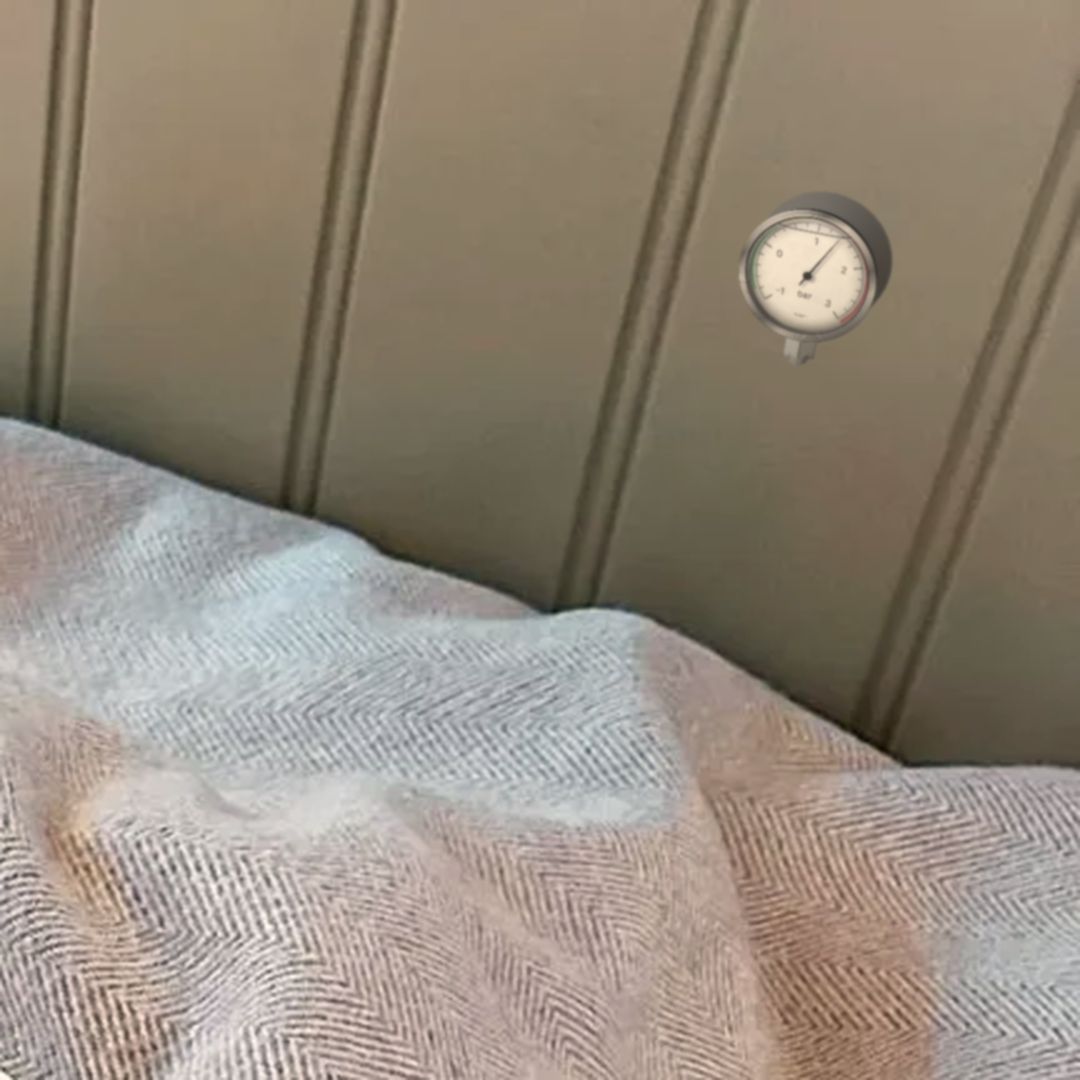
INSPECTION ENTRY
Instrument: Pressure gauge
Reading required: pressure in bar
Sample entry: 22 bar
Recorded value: 1.4 bar
